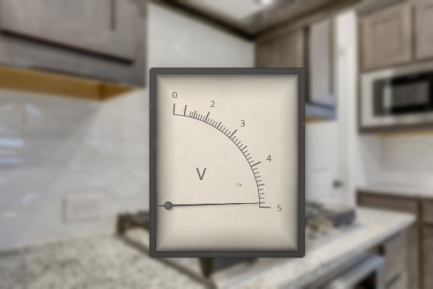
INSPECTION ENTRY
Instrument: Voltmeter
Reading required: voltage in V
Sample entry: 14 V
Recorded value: 4.9 V
